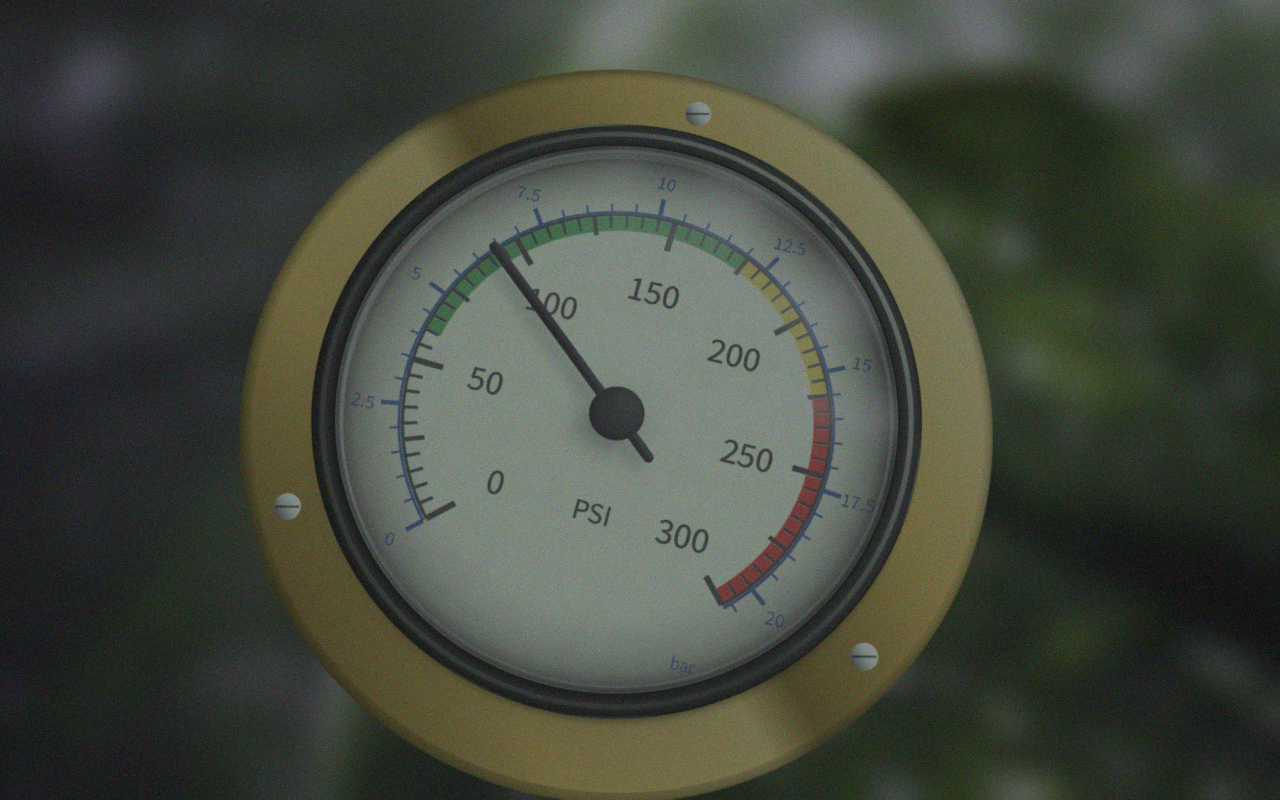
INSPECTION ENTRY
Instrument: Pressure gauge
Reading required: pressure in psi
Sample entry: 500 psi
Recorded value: 92.5 psi
